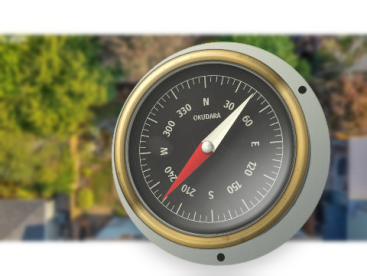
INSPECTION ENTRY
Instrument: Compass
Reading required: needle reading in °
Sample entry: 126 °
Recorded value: 225 °
